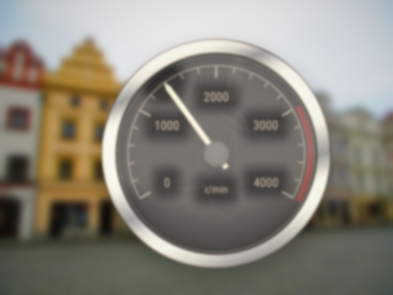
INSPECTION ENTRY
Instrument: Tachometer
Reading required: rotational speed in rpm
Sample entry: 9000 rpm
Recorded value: 1400 rpm
